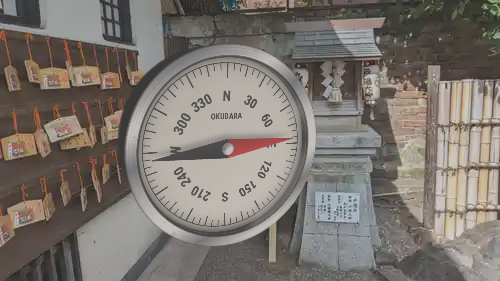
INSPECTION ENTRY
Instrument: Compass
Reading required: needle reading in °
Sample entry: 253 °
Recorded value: 85 °
